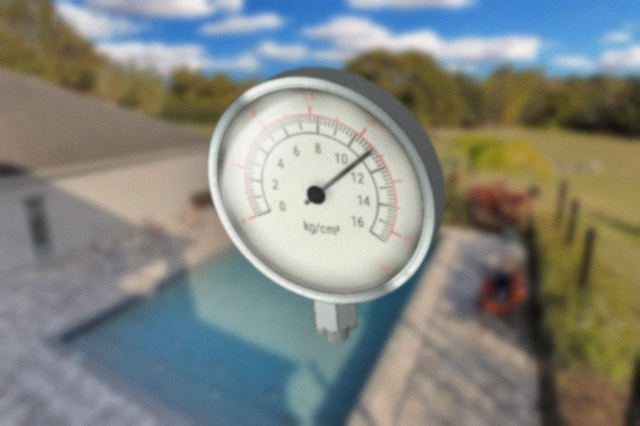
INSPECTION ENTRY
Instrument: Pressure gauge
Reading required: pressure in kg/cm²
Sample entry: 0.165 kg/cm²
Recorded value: 11 kg/cm²
